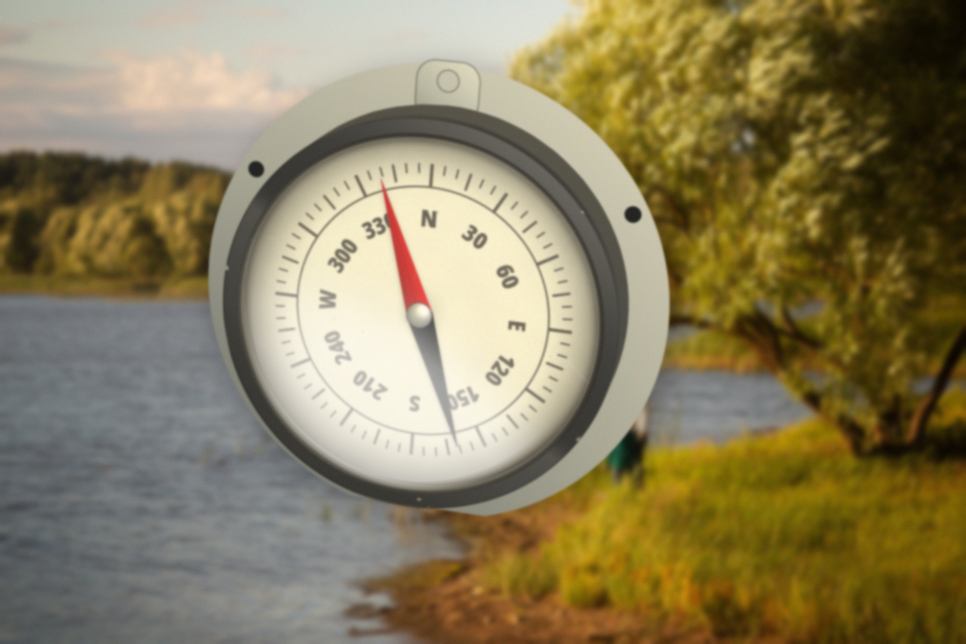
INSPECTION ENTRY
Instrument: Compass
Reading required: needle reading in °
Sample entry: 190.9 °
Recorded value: 340 °
